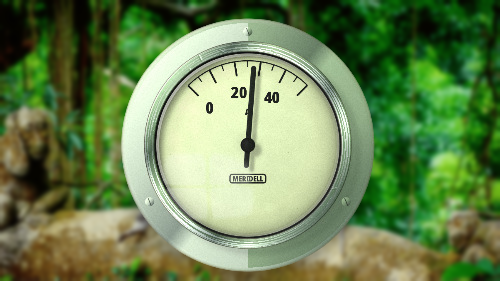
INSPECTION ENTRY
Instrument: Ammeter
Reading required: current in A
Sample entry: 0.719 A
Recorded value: 27.5 A
